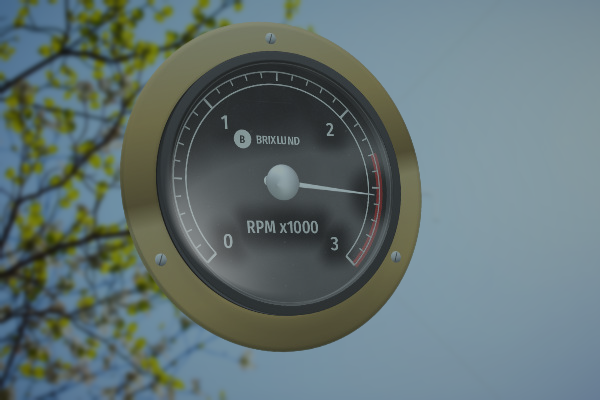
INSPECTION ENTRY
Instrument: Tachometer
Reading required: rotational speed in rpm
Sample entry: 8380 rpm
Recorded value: 2550 rpm
